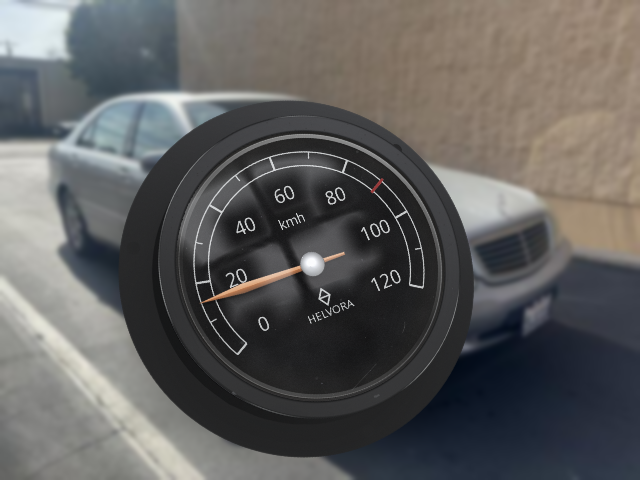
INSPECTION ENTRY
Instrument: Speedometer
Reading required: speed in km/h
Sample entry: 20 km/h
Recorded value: 15 km/h
